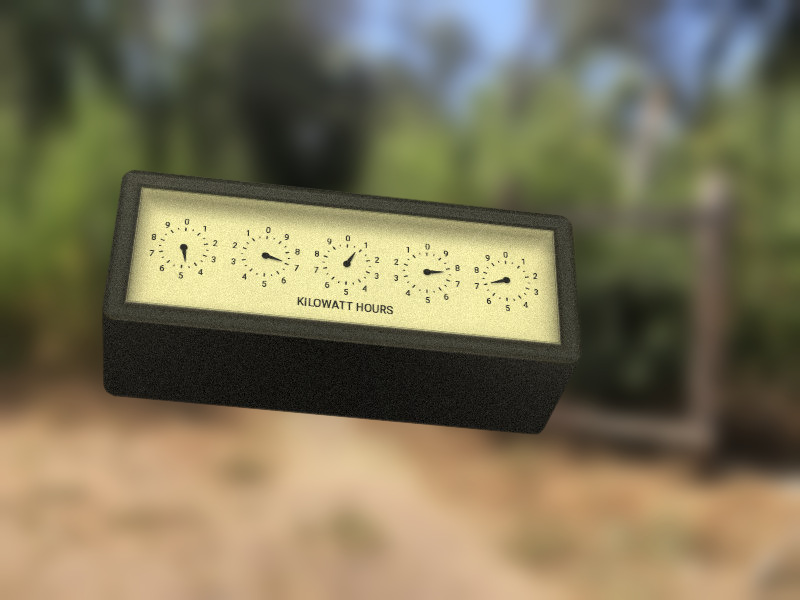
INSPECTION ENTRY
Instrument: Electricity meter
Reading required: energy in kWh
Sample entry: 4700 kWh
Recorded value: 47077 kWh
